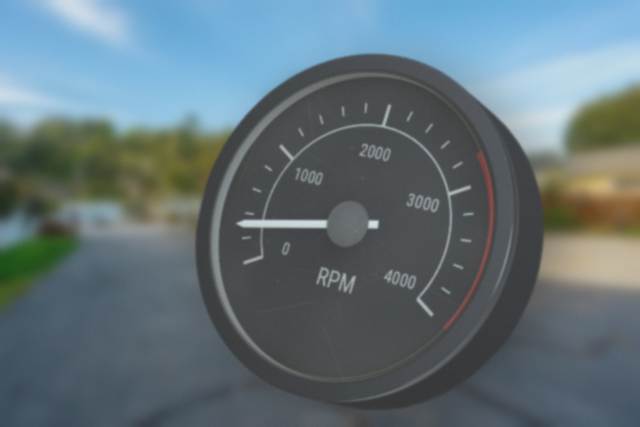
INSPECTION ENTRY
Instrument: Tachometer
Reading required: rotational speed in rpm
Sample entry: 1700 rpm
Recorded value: 300 rpm
